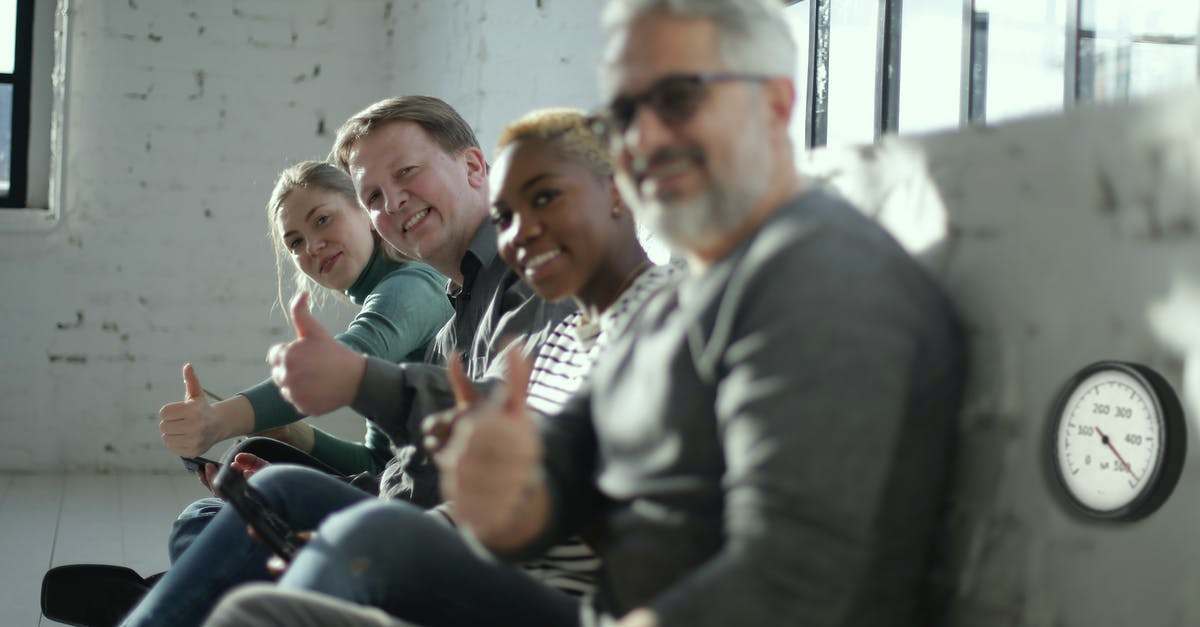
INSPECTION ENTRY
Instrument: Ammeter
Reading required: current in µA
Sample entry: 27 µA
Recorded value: 480 µA
